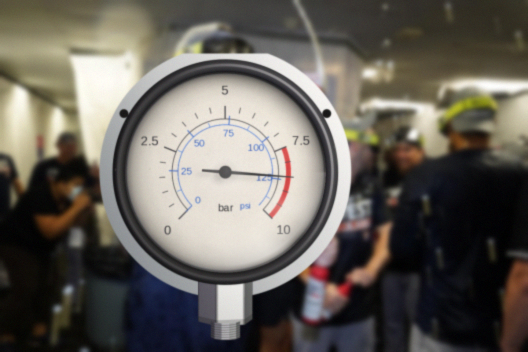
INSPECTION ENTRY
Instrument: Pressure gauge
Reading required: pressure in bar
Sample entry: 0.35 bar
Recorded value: 8.5 bar
